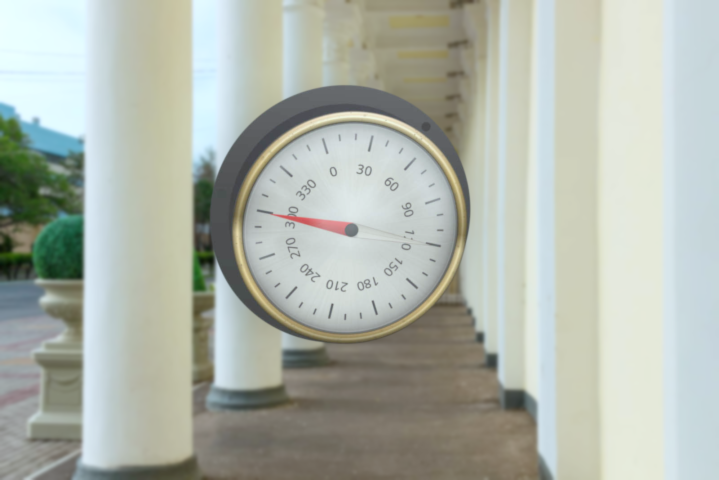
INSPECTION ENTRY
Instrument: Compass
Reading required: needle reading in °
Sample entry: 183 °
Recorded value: 300 °
